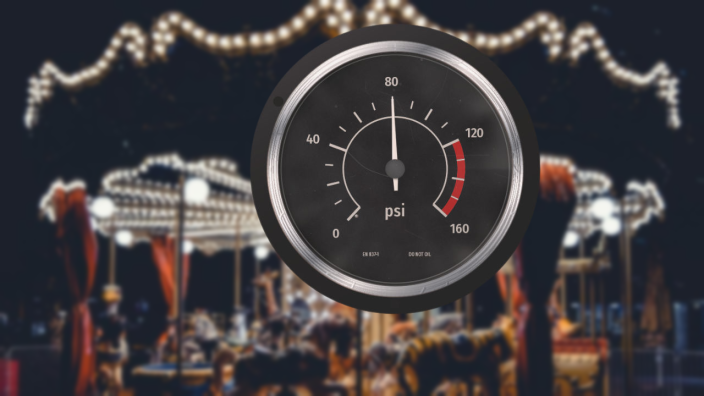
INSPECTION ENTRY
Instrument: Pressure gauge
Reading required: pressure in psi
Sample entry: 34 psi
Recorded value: 80 psi
